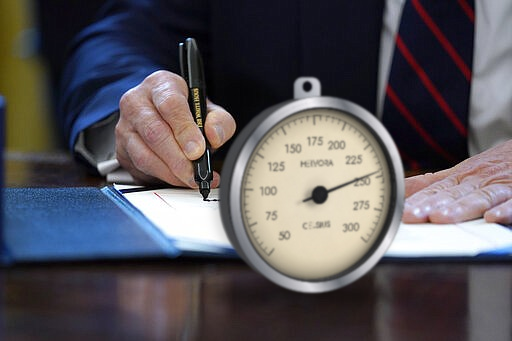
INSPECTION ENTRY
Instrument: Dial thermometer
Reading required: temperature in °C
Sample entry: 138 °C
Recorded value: 245 °C
